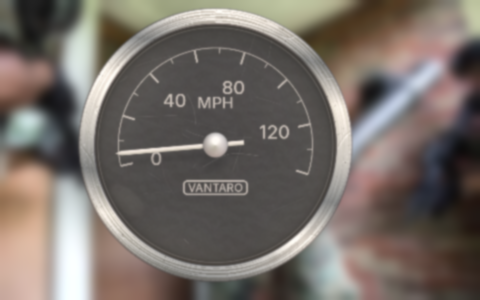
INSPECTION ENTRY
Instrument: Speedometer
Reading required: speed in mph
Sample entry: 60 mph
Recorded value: 5 mph
